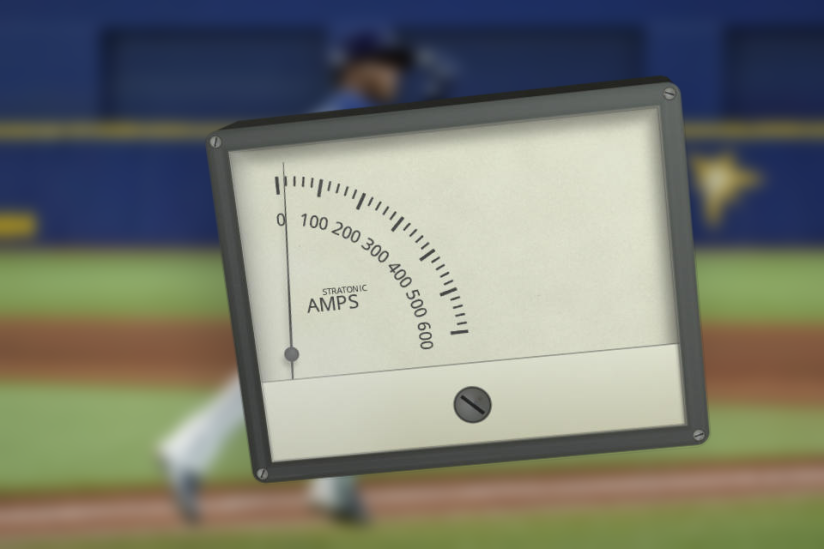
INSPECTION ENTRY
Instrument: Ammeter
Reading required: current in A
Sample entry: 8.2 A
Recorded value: 20 A
